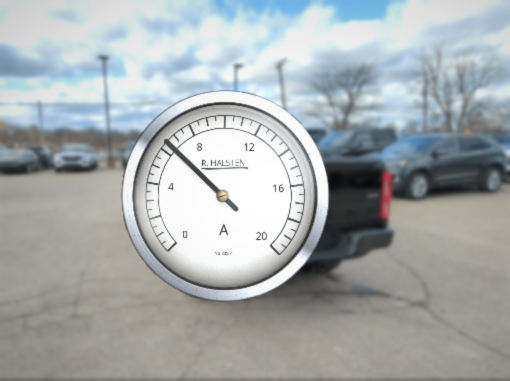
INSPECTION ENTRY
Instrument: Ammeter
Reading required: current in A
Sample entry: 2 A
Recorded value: 6.5 A
